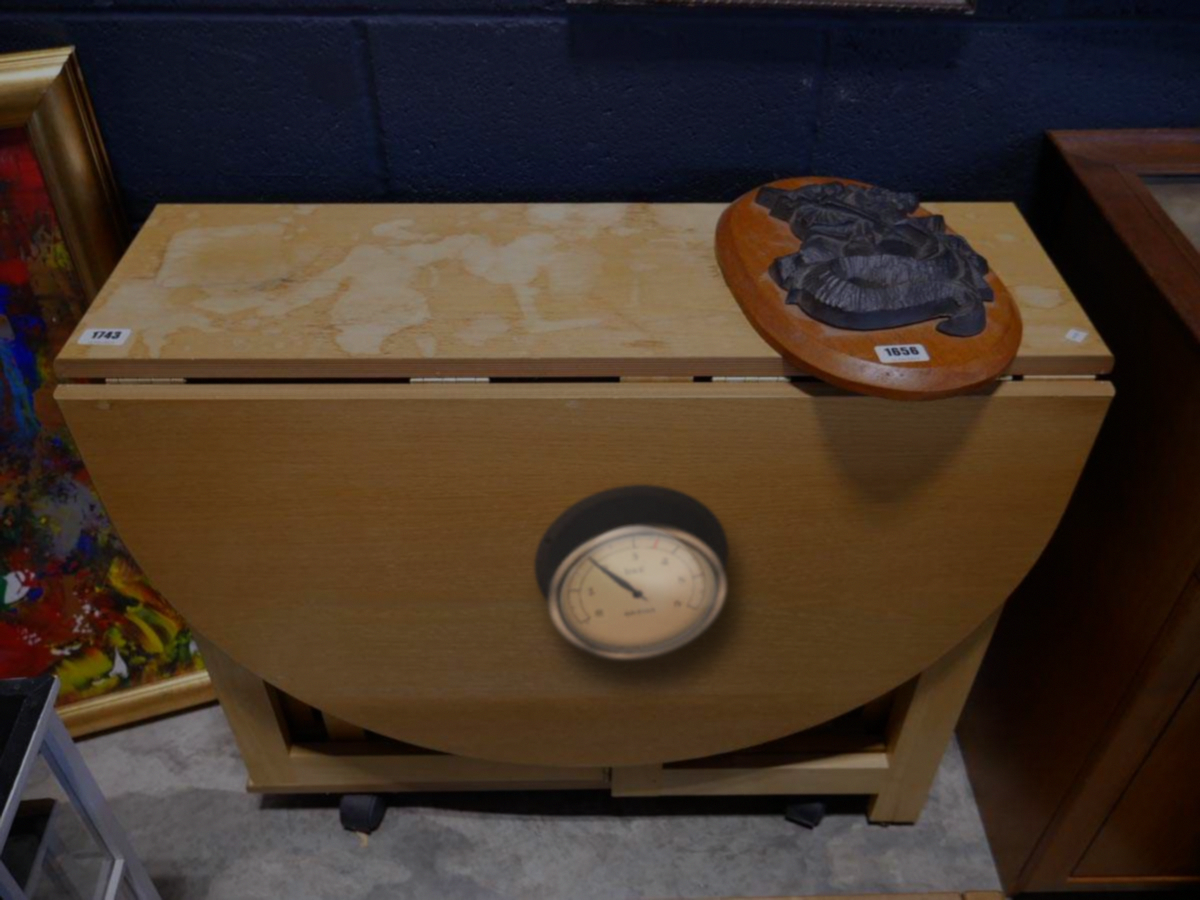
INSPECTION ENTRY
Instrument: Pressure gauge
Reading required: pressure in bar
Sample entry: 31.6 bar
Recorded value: 2 bar
